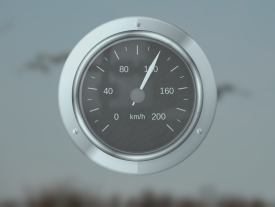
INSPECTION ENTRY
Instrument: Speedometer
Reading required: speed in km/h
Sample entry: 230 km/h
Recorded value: 120 km/h
